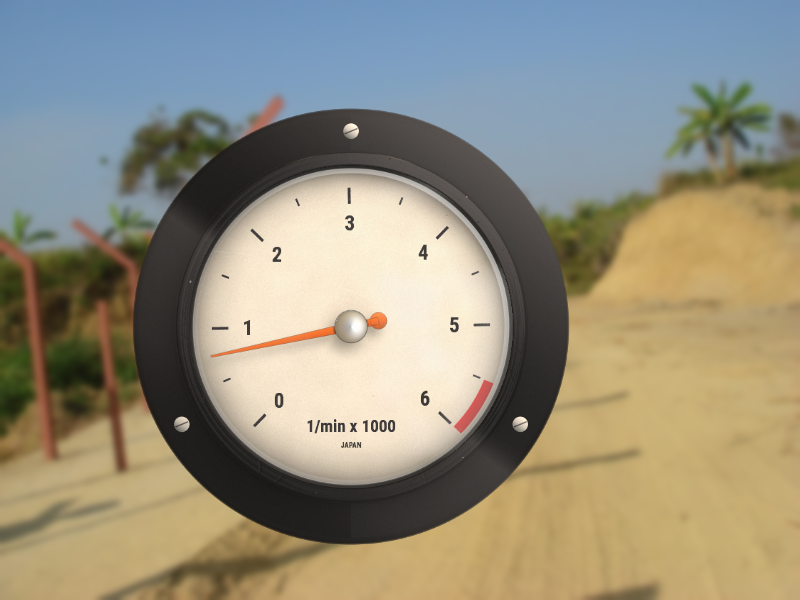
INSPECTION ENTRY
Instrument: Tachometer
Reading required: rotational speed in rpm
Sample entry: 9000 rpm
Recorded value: 750 rpm
